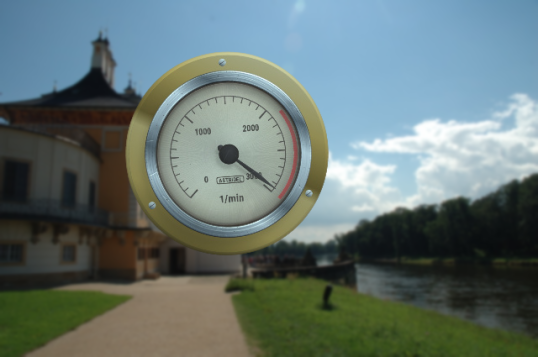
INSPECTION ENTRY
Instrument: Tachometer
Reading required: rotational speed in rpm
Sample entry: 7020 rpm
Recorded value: 2950 rpm
